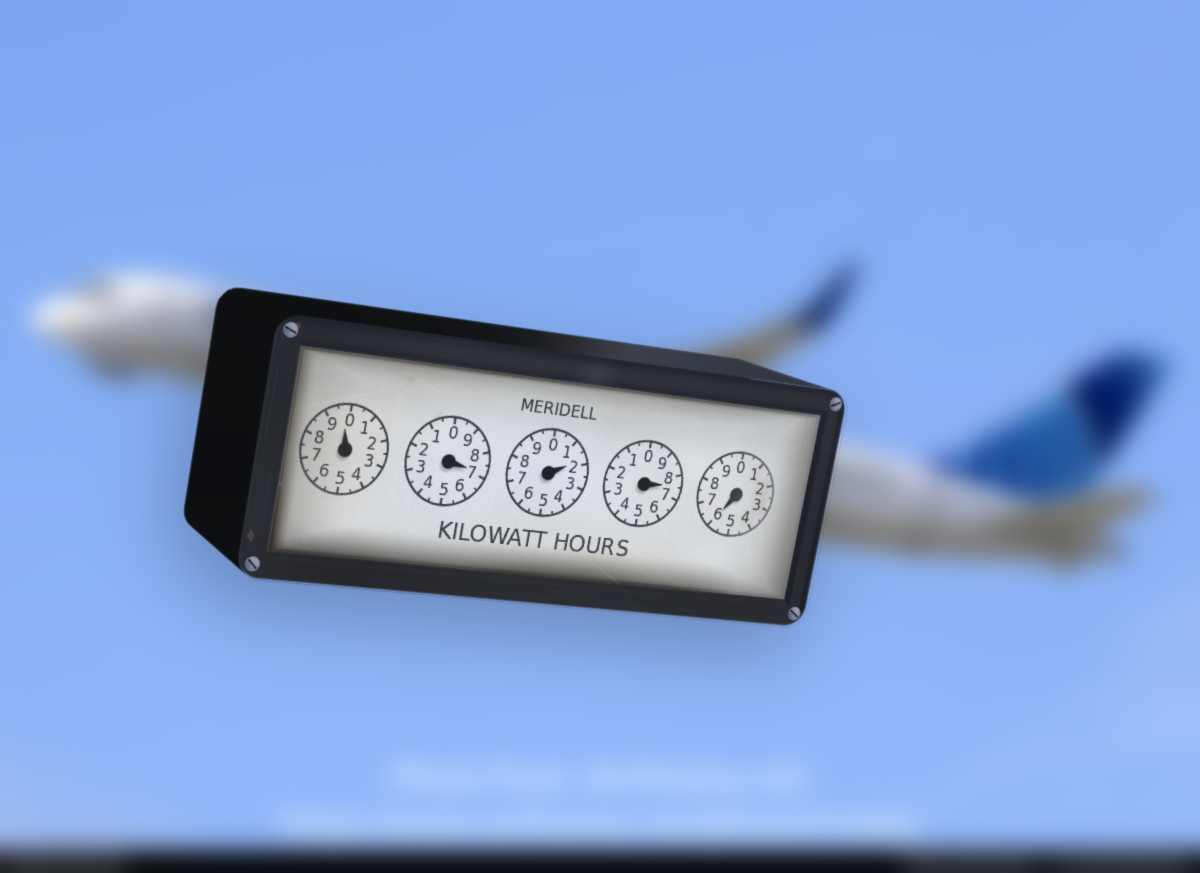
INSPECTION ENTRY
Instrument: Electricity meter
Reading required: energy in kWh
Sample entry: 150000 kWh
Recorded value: 97176 kWh
